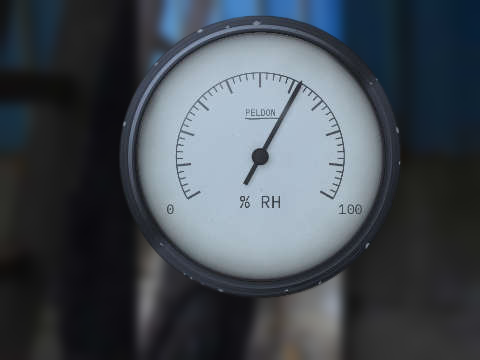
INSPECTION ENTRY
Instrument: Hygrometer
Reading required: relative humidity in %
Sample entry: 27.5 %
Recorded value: 62 %
